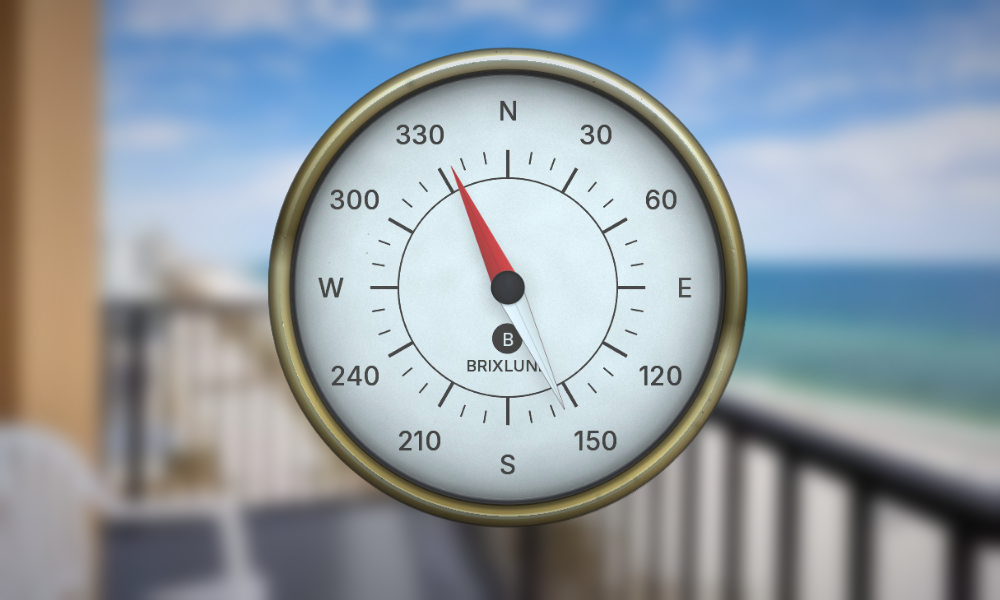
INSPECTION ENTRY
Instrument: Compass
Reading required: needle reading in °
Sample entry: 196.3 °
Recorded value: 335 °
